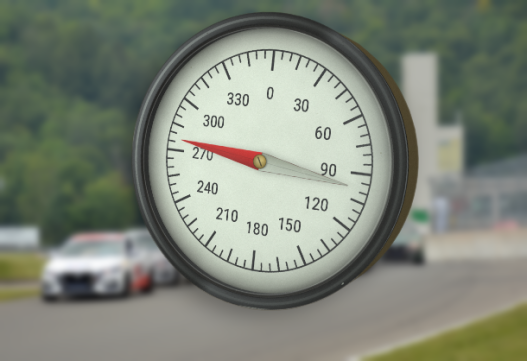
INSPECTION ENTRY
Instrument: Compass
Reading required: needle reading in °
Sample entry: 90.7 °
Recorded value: 277.5 °
